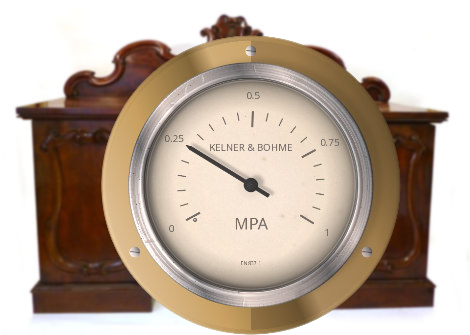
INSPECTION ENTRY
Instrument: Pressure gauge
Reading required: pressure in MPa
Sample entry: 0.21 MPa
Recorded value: 0.25 MPa
